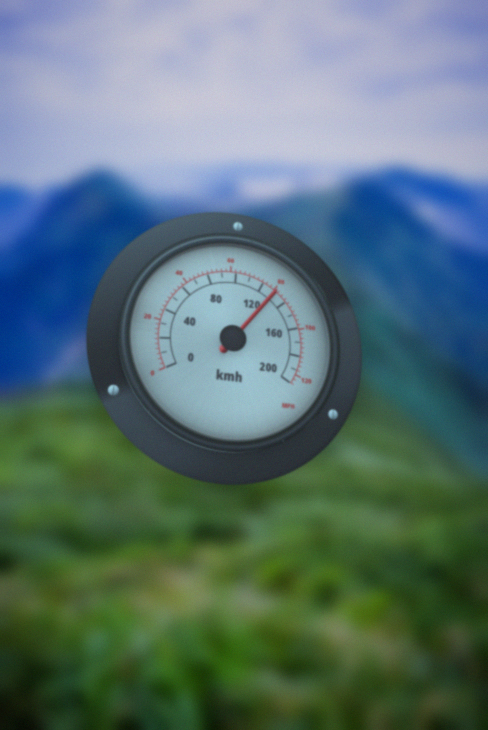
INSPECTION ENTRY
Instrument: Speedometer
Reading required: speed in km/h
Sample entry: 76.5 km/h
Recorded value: 130 km/h
